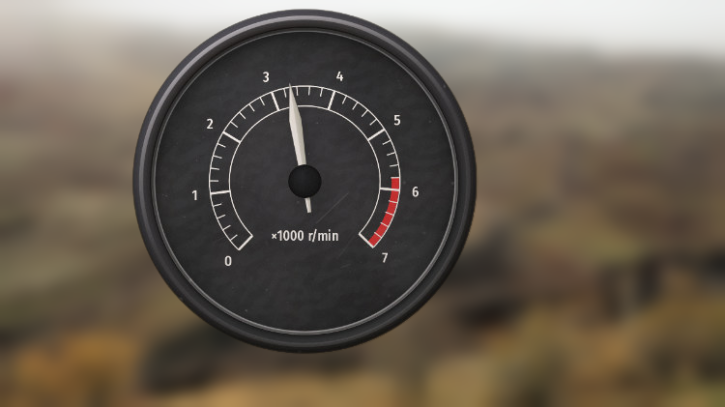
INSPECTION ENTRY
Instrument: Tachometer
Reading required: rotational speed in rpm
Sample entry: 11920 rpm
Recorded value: 3300 rpm
